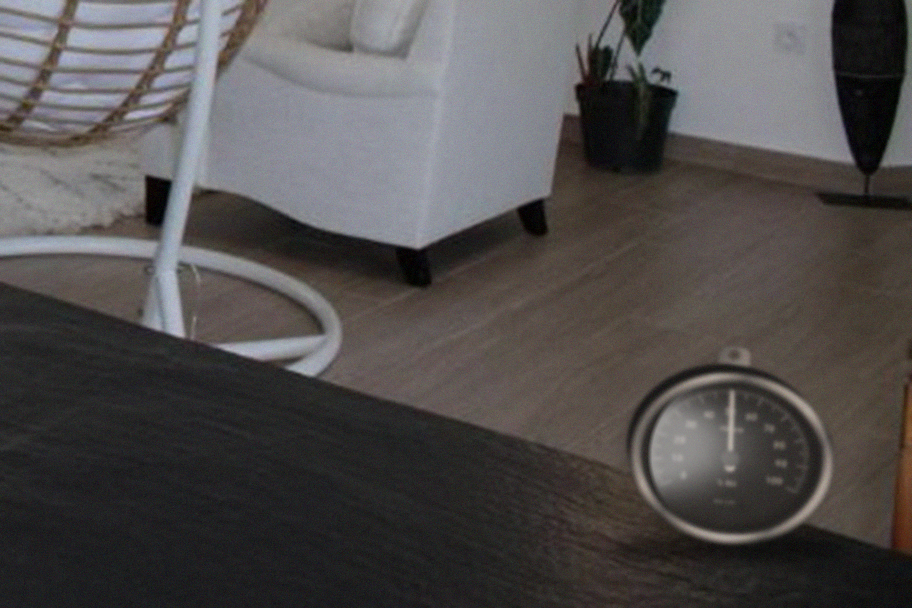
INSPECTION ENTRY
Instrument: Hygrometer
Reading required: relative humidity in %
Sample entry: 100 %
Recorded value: 50 %
